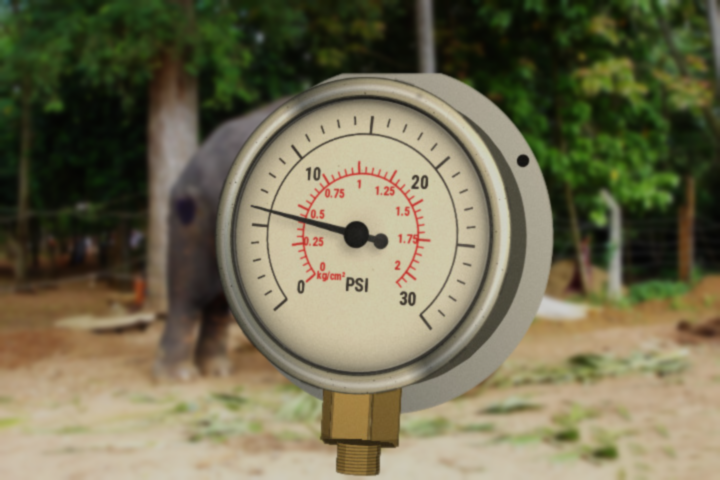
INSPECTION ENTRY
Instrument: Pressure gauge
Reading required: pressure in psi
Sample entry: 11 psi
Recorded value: 6 psi
